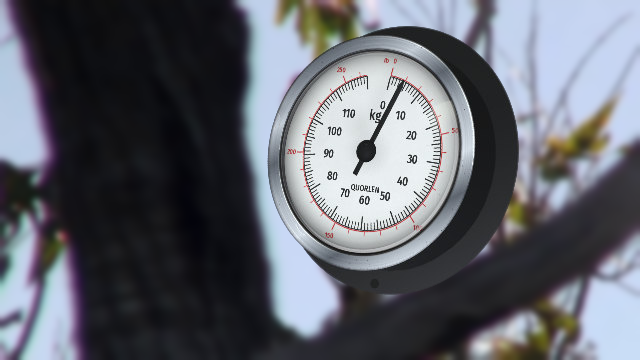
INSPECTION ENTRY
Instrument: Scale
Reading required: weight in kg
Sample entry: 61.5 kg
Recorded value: 5 kg
